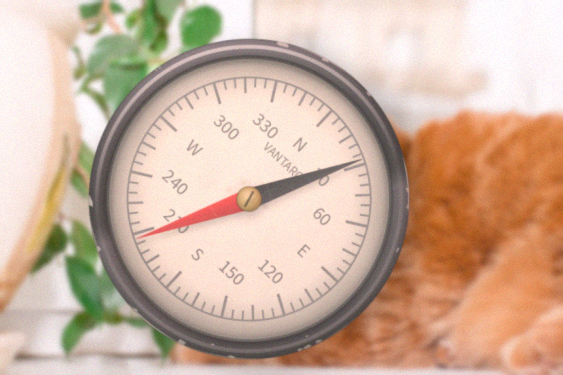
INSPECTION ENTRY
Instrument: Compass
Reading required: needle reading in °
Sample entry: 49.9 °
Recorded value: 207.5 °
